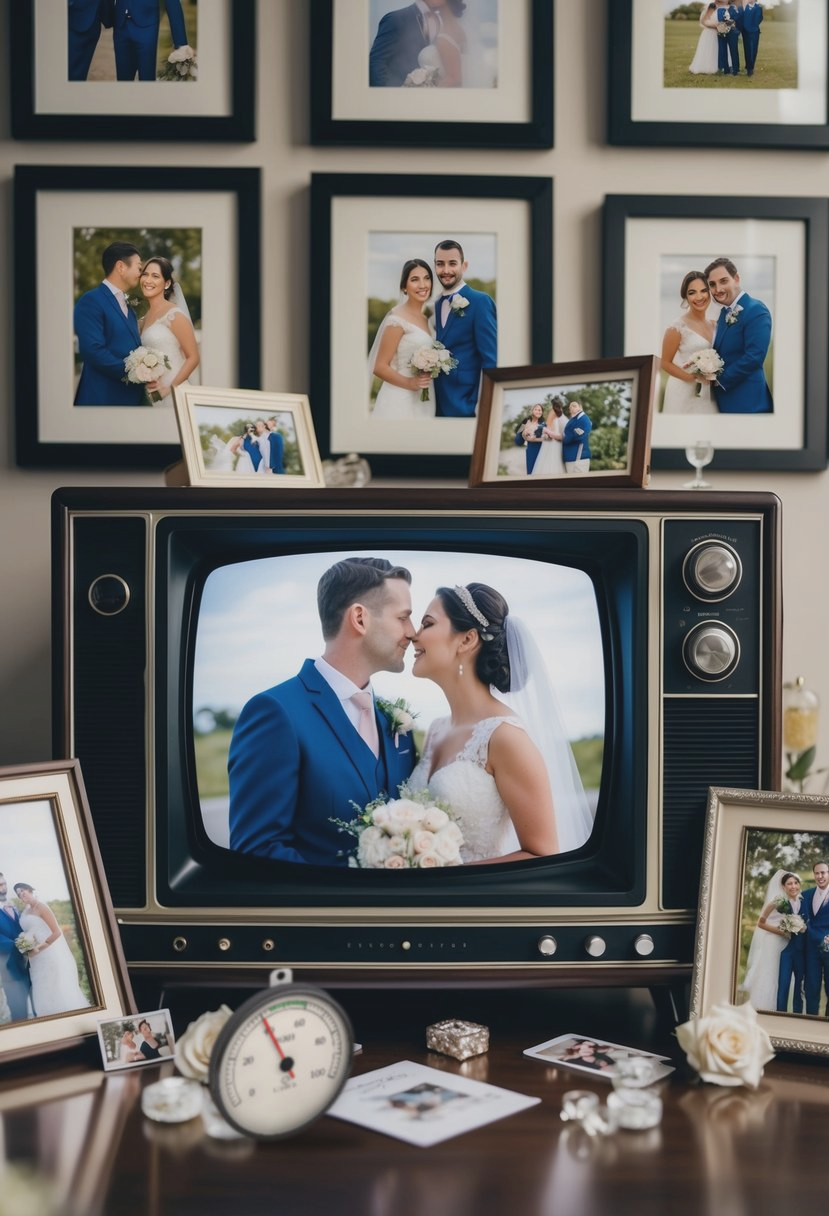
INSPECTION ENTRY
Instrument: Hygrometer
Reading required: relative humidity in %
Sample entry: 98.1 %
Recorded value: 40 %
